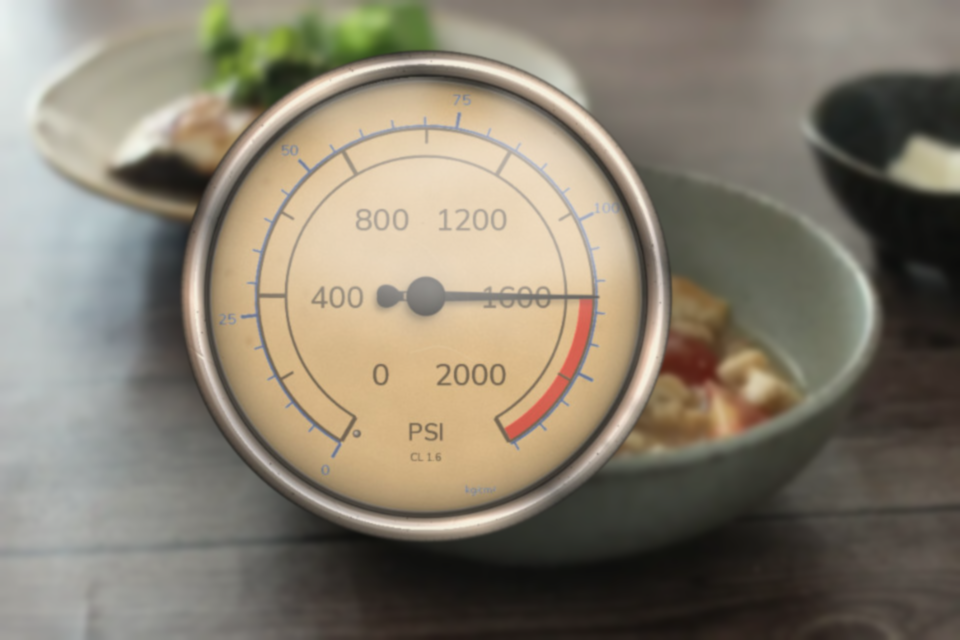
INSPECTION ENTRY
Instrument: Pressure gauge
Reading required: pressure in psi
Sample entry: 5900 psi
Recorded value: 1600 psi
